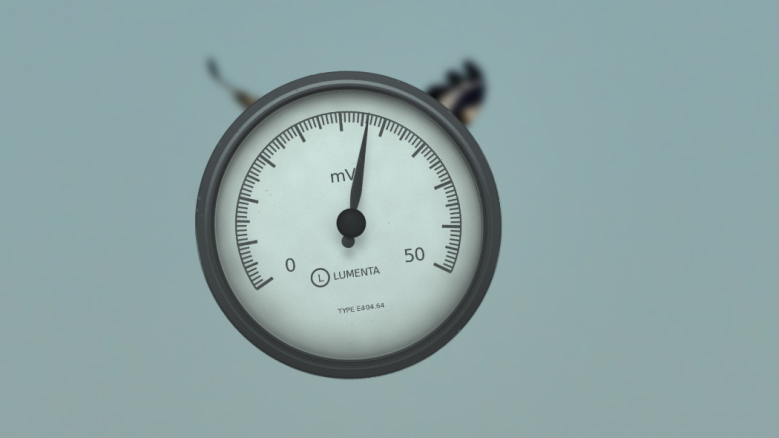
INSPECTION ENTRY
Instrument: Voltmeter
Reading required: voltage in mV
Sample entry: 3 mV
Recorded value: 28 mV
